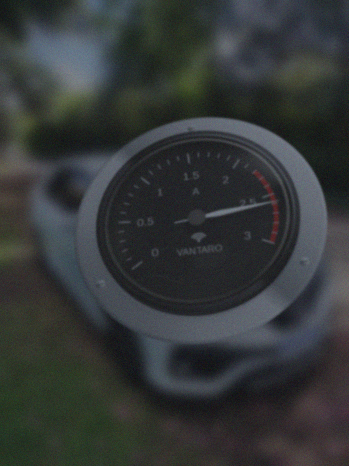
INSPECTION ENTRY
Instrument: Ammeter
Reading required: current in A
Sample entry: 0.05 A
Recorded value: 2.6 A
